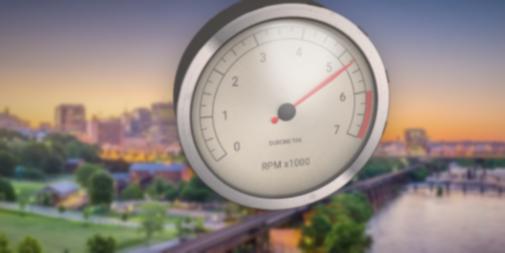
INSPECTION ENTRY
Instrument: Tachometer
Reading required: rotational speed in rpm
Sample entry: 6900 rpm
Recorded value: 5250 rpm
